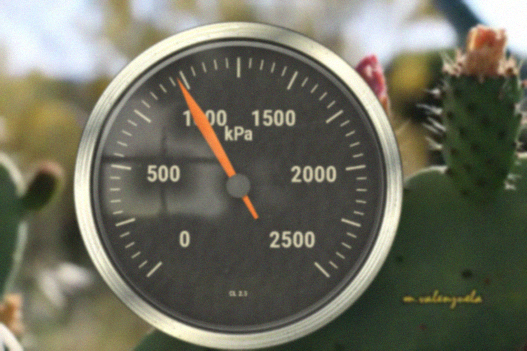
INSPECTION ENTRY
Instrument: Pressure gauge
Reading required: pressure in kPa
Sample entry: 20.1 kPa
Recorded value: 975 kPa
